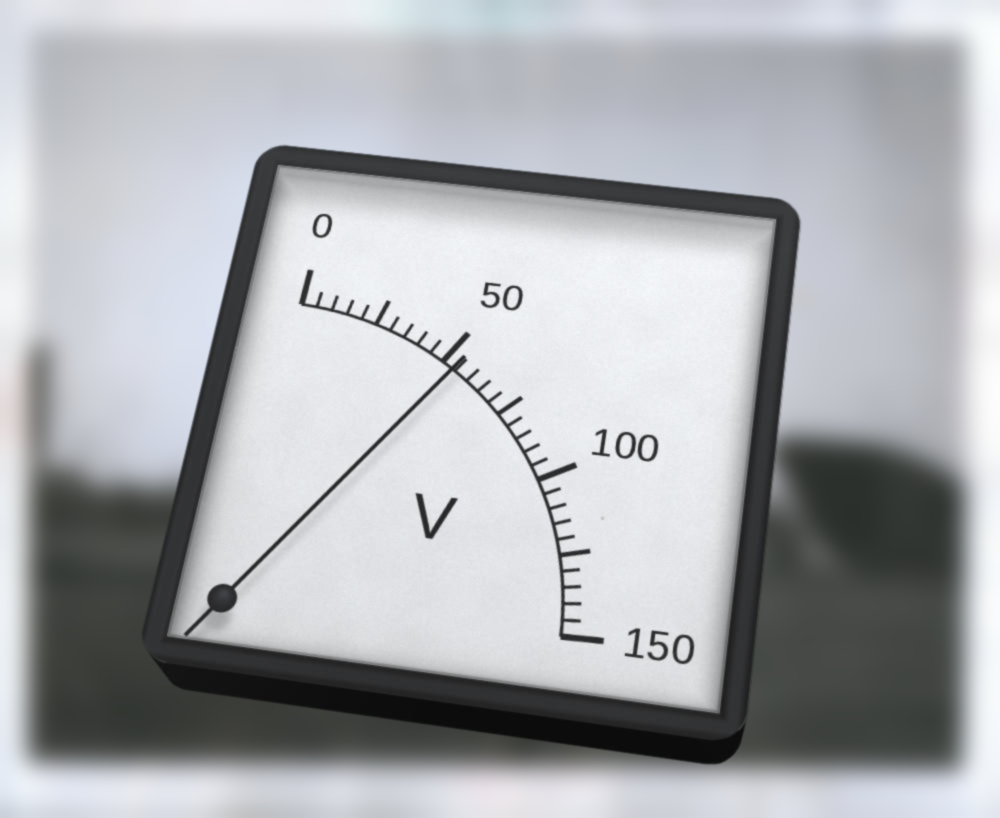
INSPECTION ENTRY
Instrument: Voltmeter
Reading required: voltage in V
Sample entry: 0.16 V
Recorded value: 55 V
